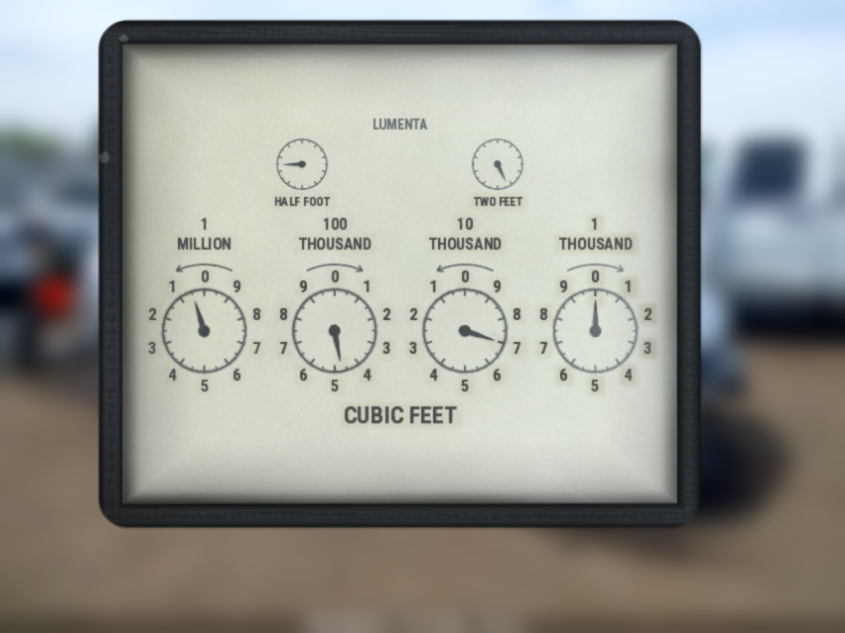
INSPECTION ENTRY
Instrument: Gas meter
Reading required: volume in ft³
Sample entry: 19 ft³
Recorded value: 47000 ft³
